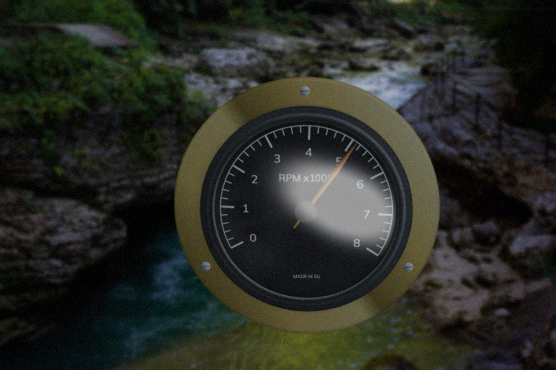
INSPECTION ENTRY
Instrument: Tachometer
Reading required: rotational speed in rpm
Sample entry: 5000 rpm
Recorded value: 5100 rpm
